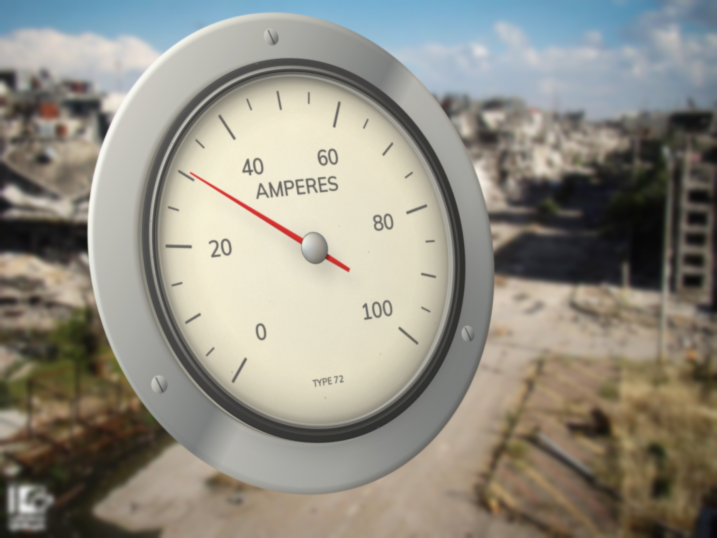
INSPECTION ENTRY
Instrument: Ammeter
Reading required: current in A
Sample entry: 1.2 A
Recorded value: 30 A
